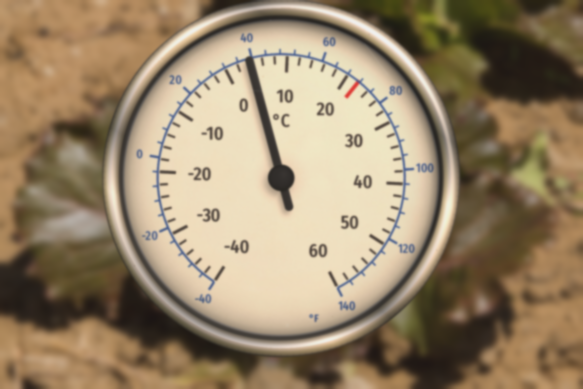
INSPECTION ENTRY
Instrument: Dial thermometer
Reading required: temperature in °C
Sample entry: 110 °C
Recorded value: 4 °C
